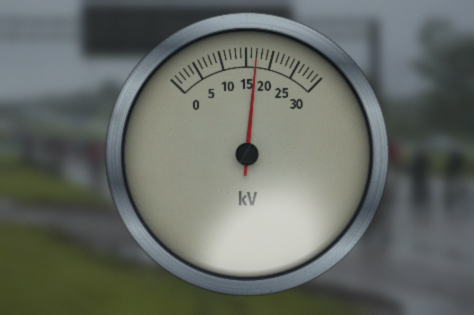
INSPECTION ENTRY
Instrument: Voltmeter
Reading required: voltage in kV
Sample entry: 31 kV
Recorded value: 17 kV
